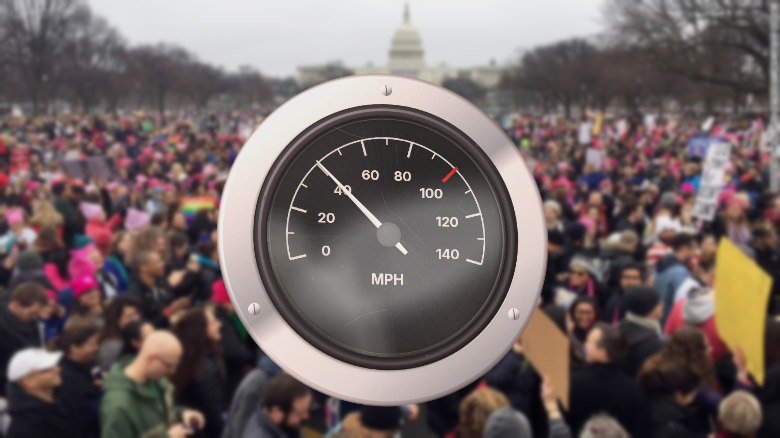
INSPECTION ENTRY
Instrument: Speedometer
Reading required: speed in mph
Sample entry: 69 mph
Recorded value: 40 mph
